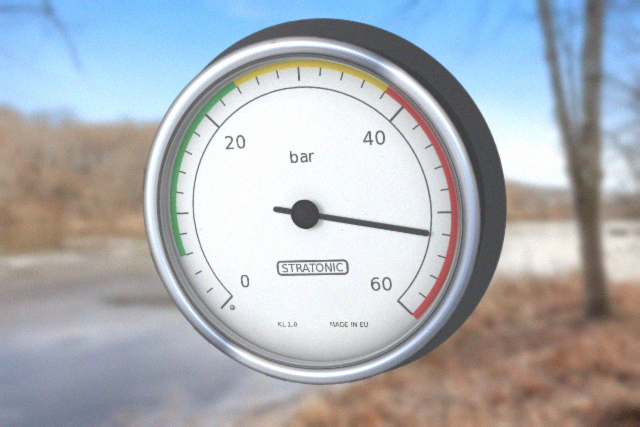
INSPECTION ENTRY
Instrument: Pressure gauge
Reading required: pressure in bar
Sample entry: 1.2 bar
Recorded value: 52 bar
